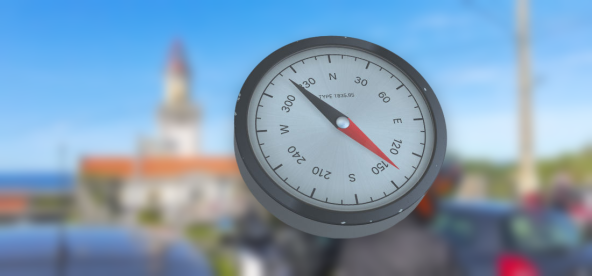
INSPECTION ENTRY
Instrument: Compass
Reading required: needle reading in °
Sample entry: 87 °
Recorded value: 140 °
